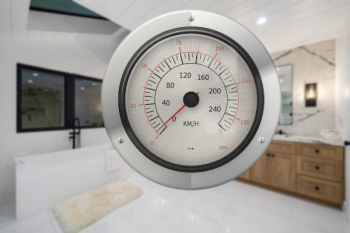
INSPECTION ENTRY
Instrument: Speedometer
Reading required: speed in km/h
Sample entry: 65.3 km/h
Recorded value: 5 km/h
